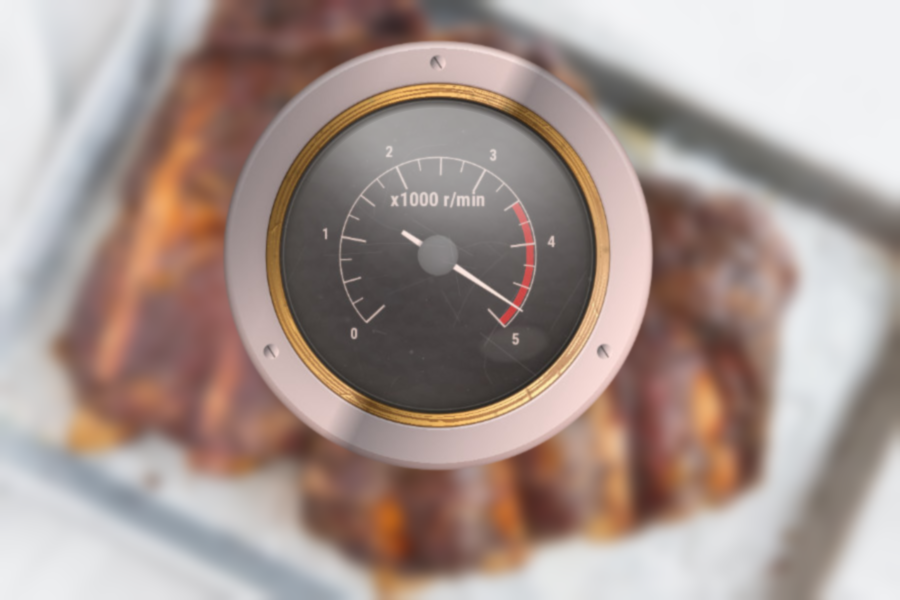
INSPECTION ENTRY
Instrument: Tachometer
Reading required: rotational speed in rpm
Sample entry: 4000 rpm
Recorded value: 4750 rpm
